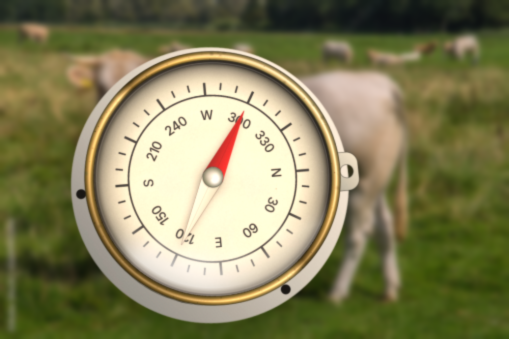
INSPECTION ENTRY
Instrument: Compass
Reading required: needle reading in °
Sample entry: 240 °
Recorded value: 300 °
